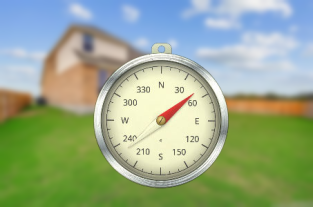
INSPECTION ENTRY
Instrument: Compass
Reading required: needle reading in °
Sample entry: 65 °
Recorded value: 50 °
